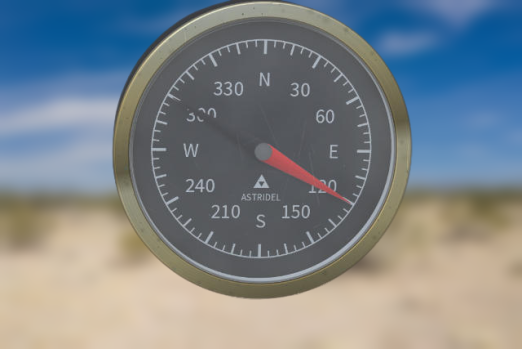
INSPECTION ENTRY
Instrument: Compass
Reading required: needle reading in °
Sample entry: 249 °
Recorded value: 120 °
